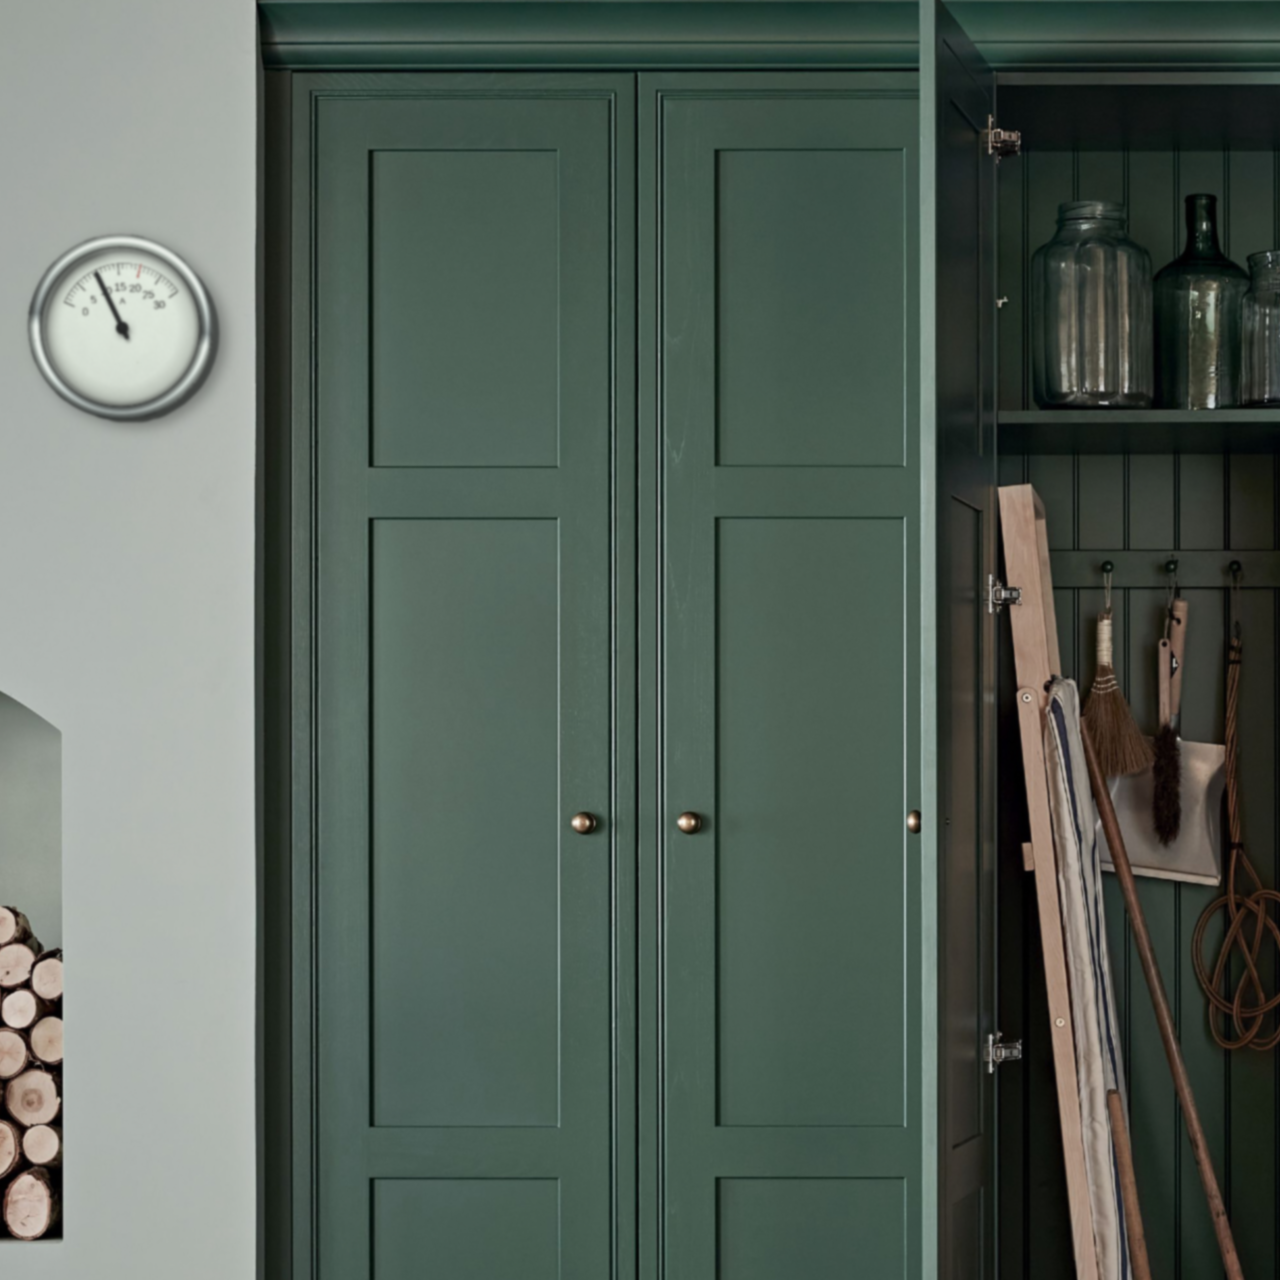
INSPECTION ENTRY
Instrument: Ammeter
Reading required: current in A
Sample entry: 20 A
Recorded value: 10 A
